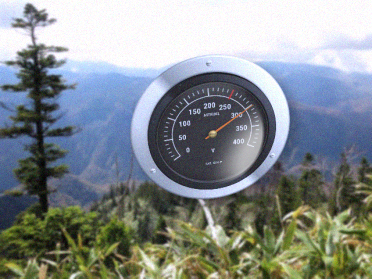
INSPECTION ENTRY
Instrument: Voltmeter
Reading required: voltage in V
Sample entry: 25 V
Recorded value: 300 V
